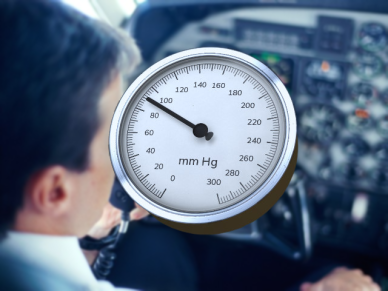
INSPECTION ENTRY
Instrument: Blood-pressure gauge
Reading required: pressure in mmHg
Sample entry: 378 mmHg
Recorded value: 90 mmHg
